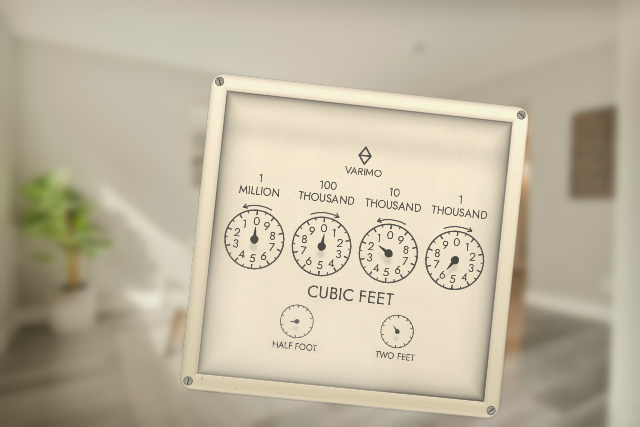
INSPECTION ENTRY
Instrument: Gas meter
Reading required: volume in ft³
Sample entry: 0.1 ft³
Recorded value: 1600 ft³
